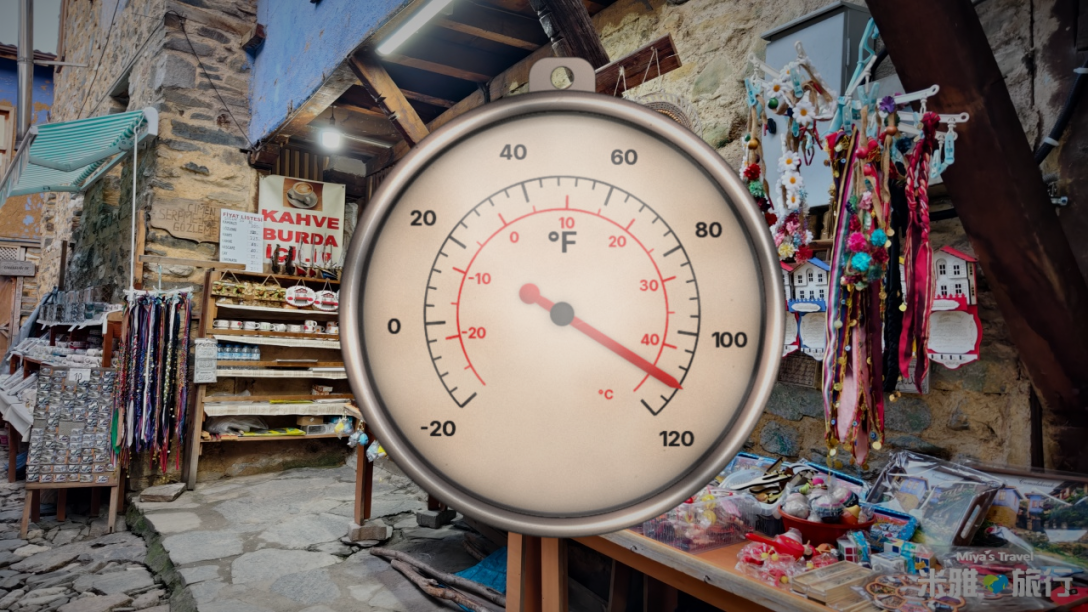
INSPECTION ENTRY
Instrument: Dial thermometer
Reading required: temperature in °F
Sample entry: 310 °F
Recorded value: 112 °F
